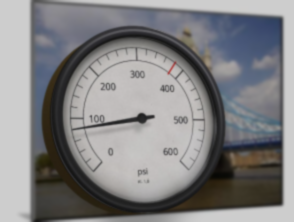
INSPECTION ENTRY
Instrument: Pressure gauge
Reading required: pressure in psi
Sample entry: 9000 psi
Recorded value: 80 psi
